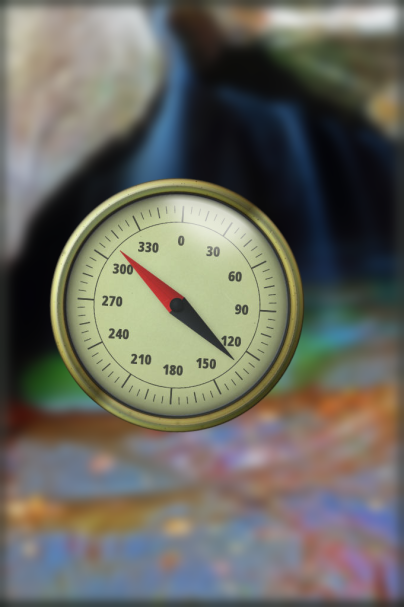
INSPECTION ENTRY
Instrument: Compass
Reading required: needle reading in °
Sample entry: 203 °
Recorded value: 310 °
